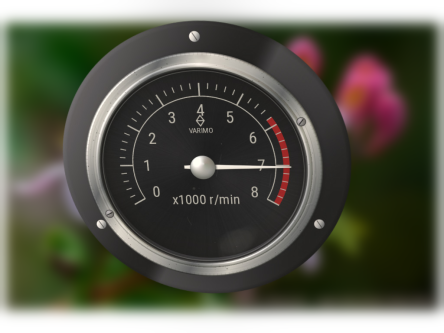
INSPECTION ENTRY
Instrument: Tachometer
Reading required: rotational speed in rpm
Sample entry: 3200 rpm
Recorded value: 7000 rpm
